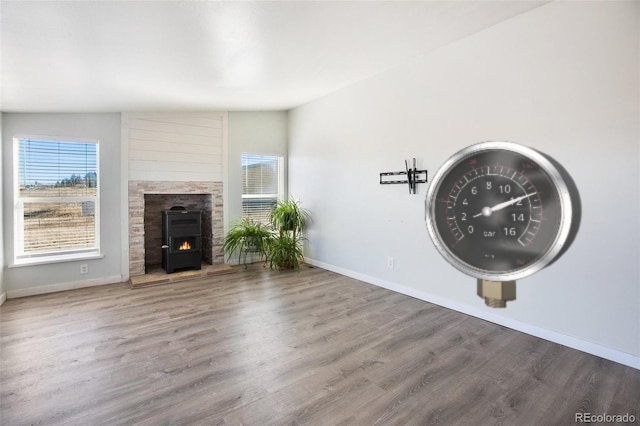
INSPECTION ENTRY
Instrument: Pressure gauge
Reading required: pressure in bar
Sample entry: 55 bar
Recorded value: 12 bar
